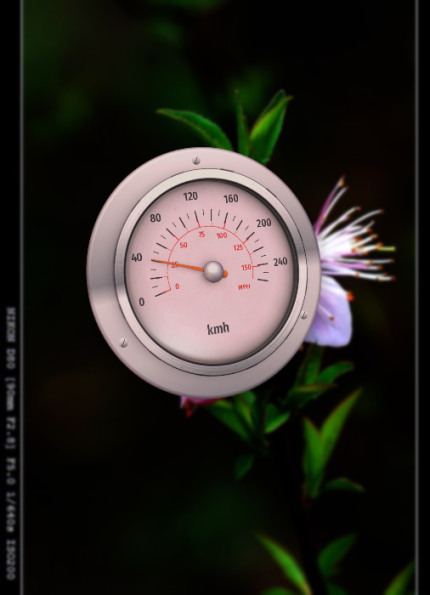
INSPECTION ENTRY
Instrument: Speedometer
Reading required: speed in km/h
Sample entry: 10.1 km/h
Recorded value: 40 km/h
